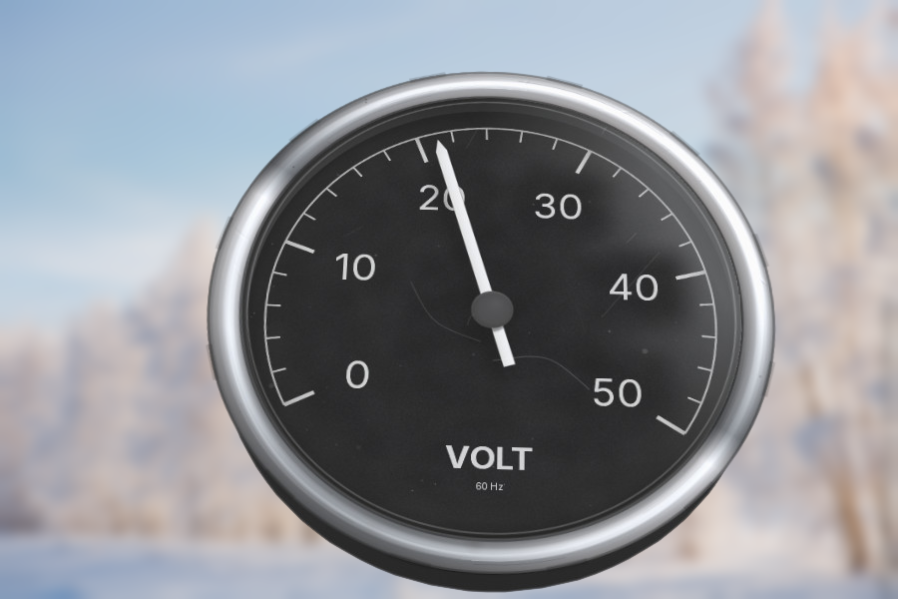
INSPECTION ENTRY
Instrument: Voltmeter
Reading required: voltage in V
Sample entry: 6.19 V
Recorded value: 21 V
